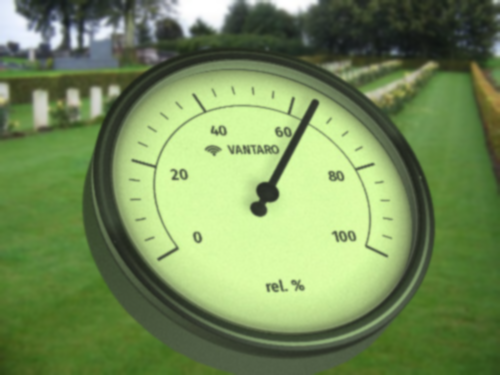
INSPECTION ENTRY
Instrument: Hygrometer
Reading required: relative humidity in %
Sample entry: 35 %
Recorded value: 64 %
